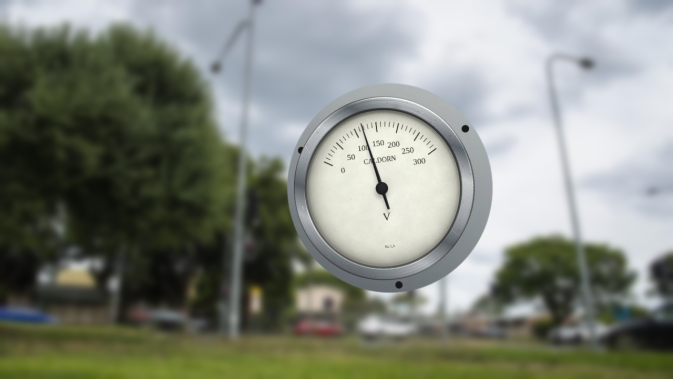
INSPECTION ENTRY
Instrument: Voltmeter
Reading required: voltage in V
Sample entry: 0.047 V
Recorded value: 120 V
